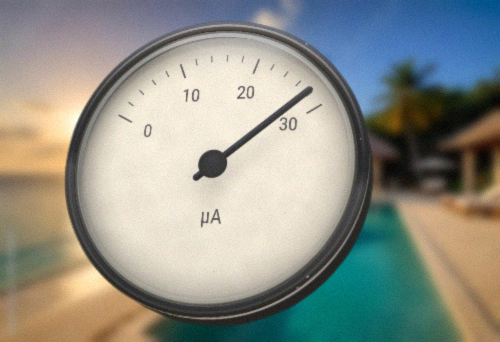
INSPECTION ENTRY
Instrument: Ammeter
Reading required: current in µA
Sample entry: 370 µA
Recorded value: 28 µA
